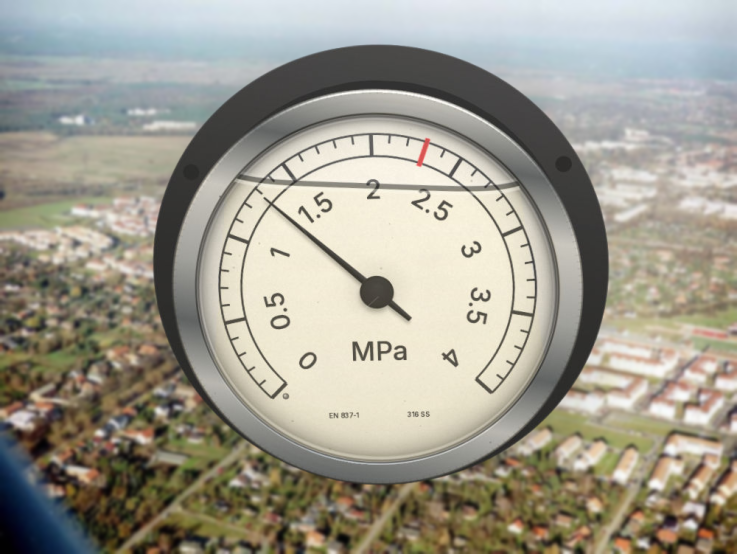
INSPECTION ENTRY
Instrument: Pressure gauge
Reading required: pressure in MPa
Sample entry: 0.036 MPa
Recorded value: 1.3 MPa
